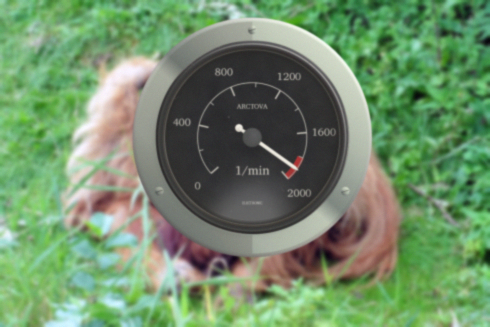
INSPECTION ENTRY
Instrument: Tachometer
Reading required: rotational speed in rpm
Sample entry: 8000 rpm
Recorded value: 1900 rpm
